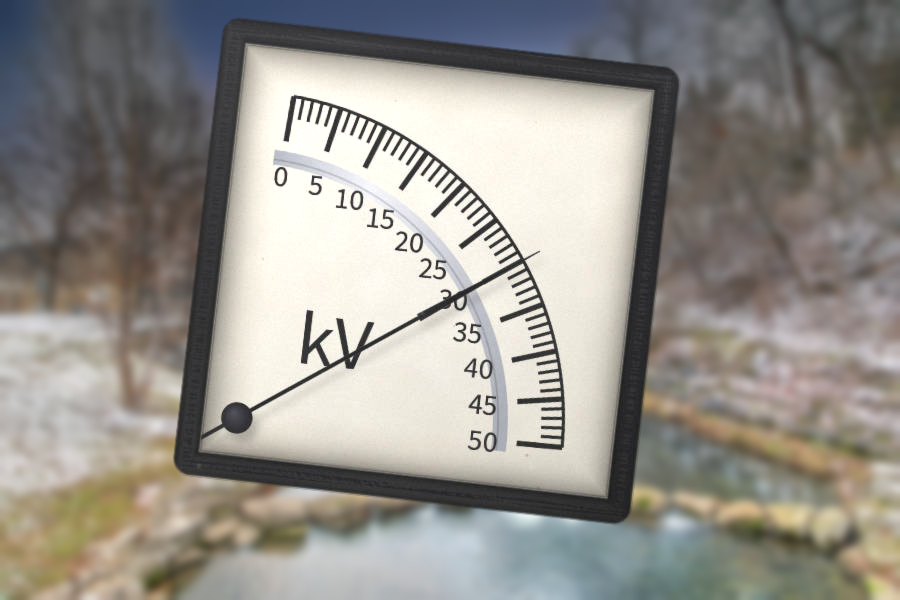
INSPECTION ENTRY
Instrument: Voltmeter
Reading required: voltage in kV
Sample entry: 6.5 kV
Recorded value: 30 kV
